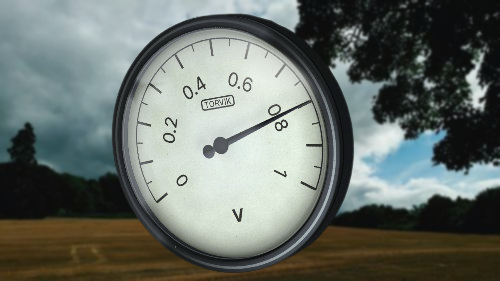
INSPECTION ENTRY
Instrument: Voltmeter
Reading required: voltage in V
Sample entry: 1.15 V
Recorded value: 0.8 V
